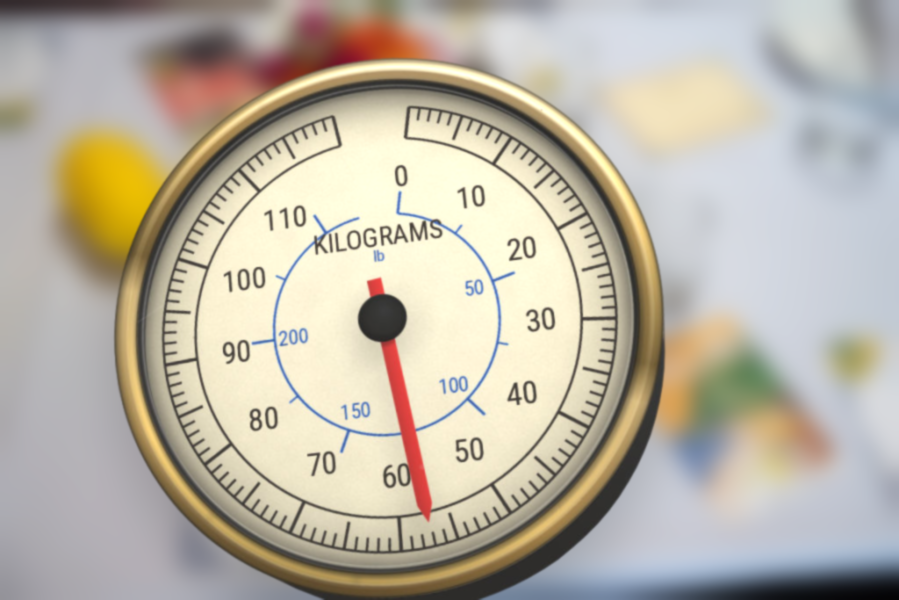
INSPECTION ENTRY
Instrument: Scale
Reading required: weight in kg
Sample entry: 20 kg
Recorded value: 57 kg
